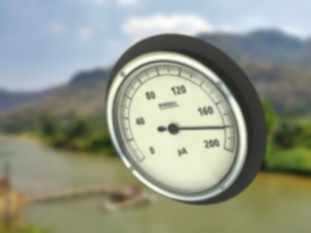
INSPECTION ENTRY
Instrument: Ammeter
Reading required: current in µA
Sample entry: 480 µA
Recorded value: 180 µA
